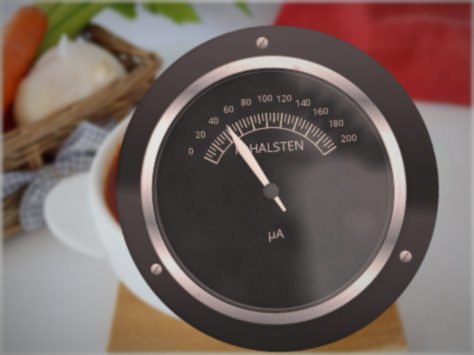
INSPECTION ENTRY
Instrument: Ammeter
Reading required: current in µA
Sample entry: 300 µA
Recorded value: 50 µA
